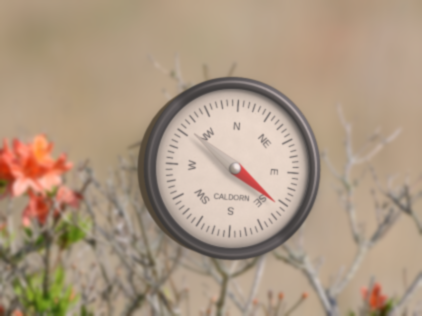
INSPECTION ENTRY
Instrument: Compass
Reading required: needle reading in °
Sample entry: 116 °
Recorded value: 125 °
